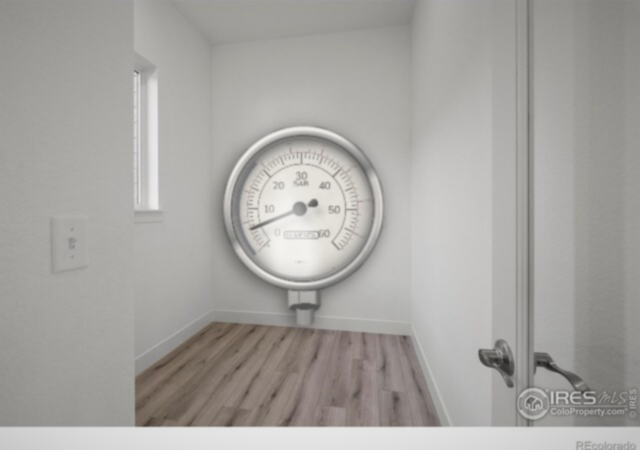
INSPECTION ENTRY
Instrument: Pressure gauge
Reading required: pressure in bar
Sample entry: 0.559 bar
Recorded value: 5 bar
